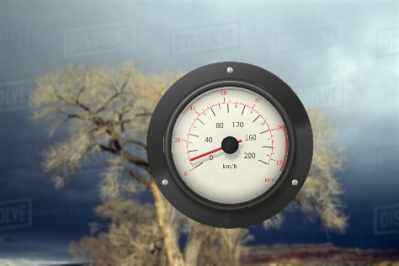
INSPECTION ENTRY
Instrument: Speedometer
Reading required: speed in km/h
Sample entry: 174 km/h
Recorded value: 10 km/h
